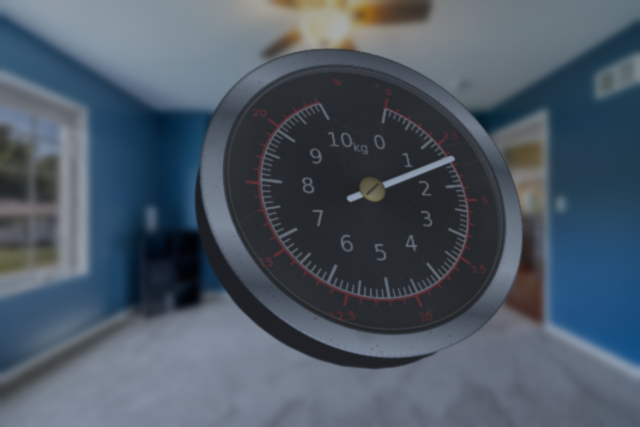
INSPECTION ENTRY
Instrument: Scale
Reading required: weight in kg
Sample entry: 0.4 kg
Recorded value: 1.5 kg
